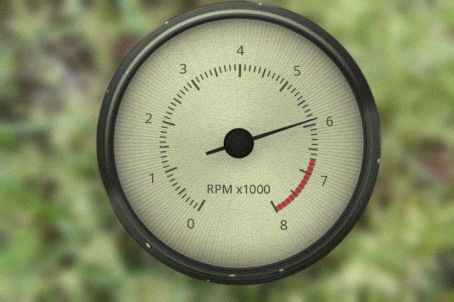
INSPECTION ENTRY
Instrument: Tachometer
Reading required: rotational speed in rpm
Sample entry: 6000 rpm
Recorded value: 5900 rpm
